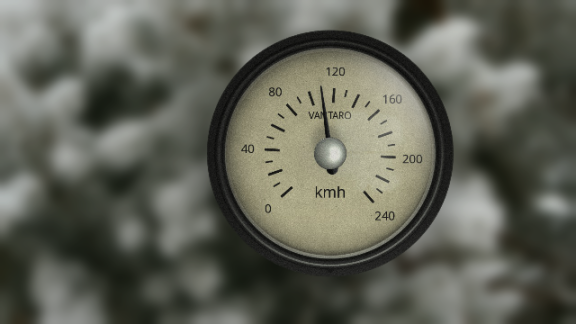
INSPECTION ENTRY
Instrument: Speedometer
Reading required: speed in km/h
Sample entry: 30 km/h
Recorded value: 110 km/h
